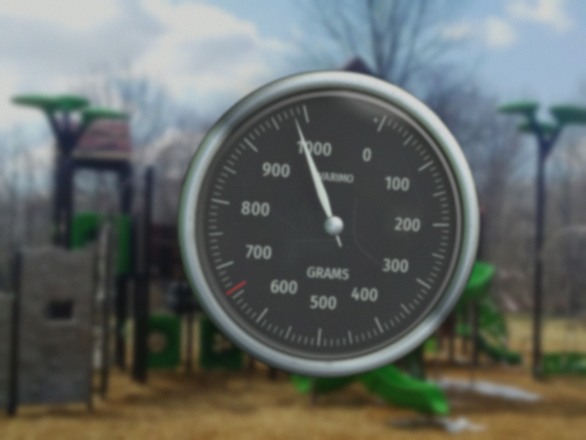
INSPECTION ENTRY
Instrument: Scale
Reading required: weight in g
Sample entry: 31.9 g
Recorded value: 980 g
